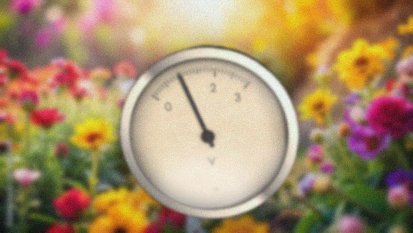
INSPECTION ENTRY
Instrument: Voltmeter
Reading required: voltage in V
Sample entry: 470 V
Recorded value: 1 V
